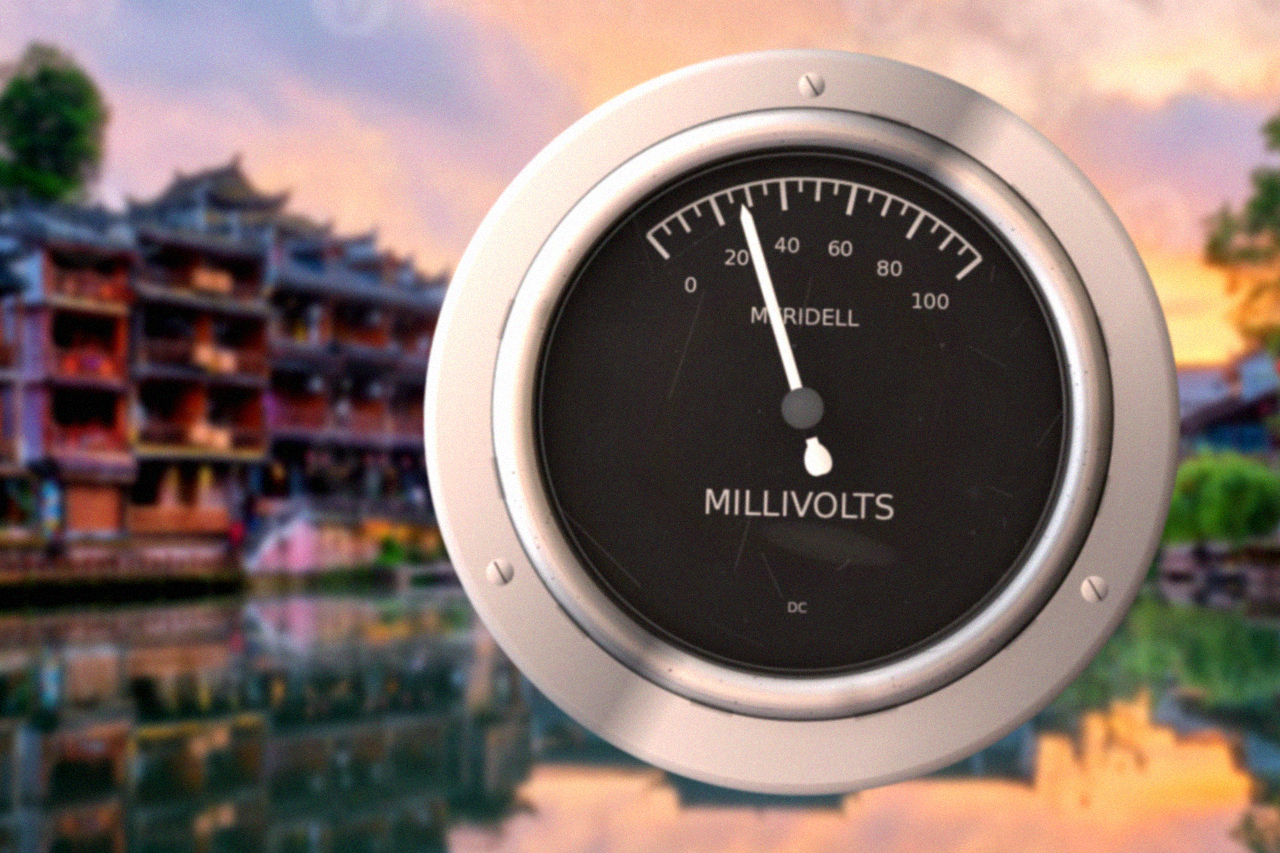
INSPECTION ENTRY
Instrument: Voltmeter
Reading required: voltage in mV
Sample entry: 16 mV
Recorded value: 27.5 mV
